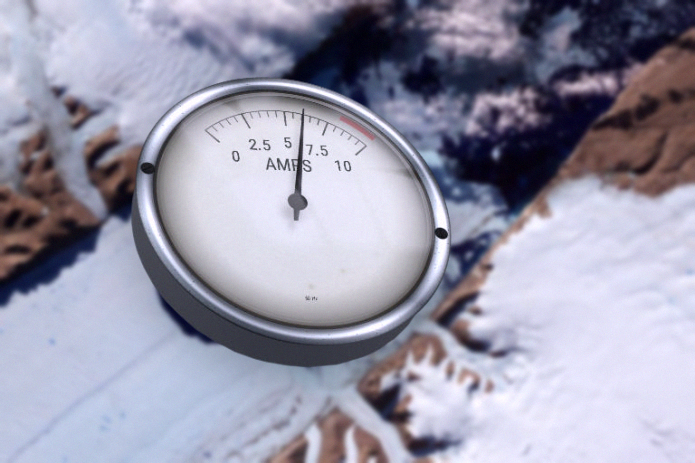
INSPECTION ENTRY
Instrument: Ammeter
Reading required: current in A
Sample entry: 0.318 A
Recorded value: 6 A
